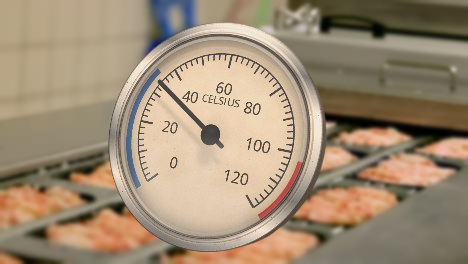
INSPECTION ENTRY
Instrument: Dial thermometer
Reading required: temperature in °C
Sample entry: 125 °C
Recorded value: 34 °C
